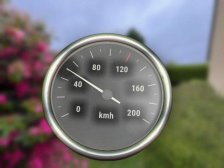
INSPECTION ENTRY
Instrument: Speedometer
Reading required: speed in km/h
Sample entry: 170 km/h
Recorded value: 50 km/h
